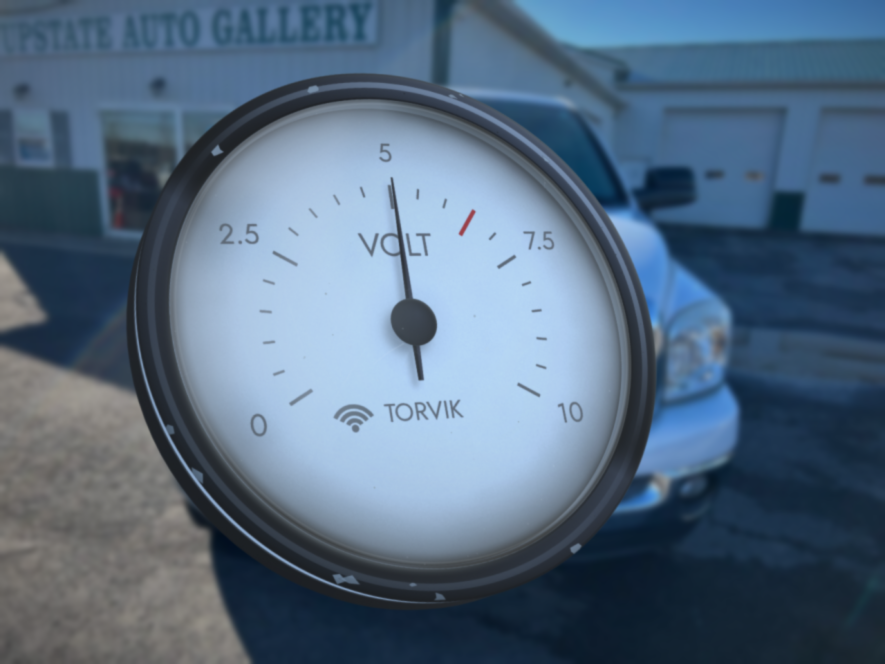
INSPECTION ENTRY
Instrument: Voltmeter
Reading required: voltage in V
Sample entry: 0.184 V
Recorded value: 5 V
